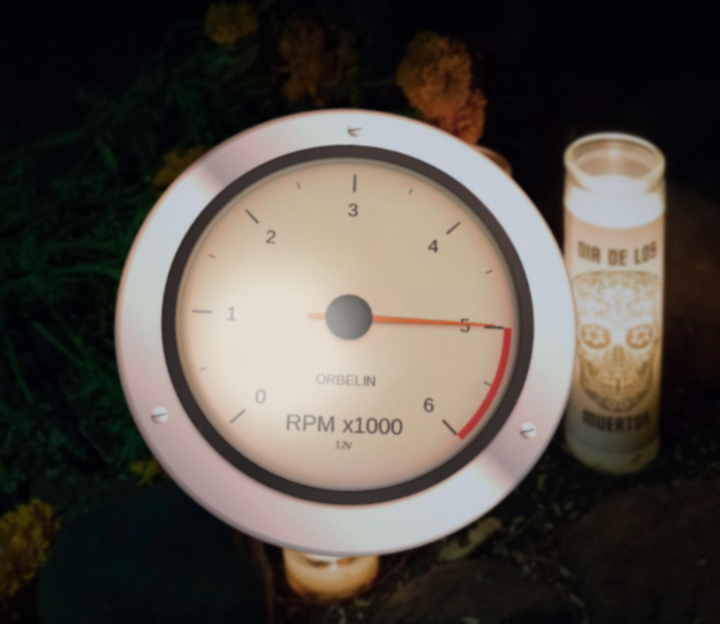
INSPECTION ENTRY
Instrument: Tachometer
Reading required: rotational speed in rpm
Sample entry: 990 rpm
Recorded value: 5000 rpm
